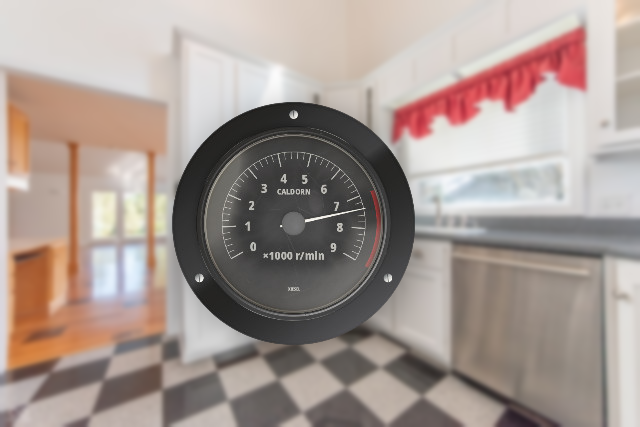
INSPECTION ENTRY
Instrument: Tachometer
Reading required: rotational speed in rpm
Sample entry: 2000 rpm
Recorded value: 7400 rpm
